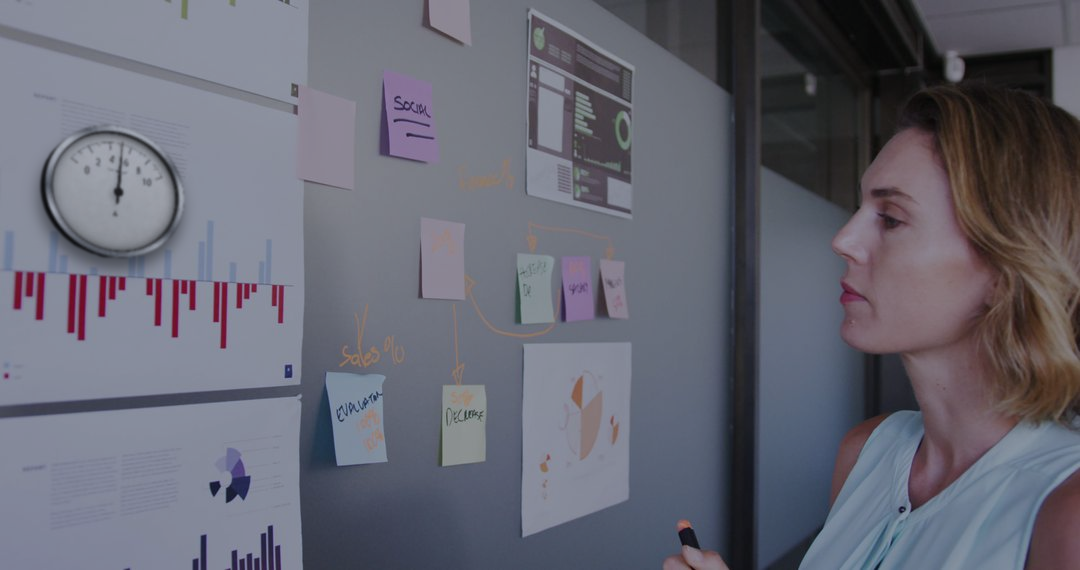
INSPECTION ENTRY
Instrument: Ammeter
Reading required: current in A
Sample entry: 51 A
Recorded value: 5 A
